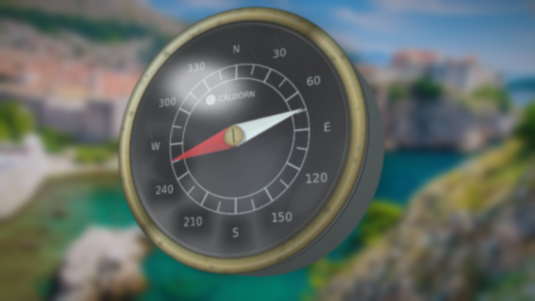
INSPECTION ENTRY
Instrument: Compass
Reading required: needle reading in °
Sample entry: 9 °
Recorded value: 255 °
